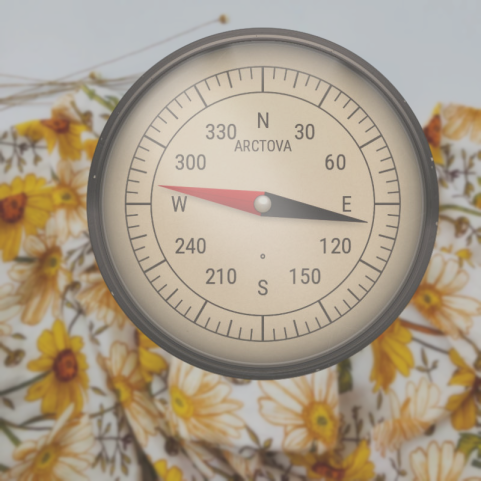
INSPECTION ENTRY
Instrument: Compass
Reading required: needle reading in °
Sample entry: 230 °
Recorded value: 280 °
